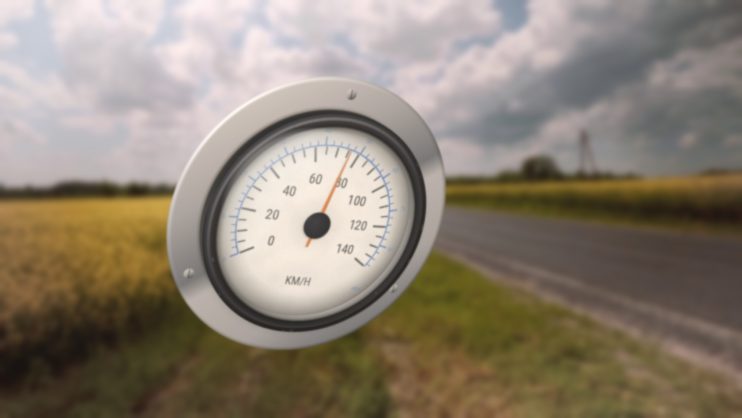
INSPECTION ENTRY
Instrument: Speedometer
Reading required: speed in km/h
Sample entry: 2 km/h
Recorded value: 75 km/h
